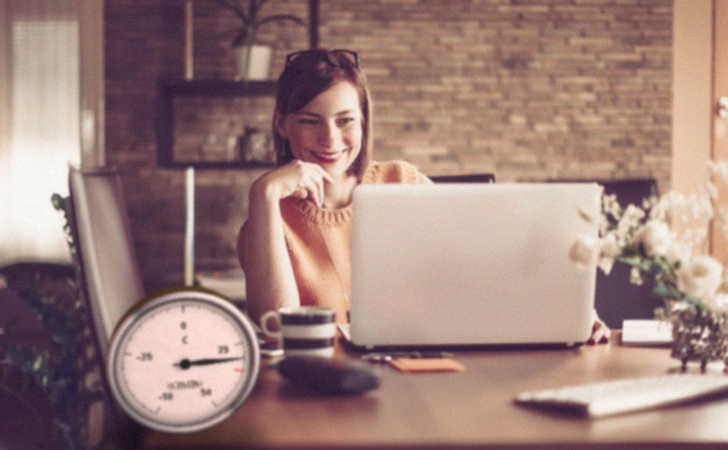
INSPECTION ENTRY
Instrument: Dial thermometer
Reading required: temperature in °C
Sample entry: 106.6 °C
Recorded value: 30 °C
